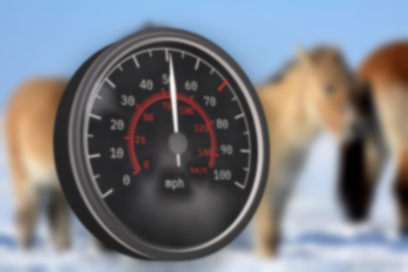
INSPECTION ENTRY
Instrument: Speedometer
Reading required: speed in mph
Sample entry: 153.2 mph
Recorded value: 50 mph
